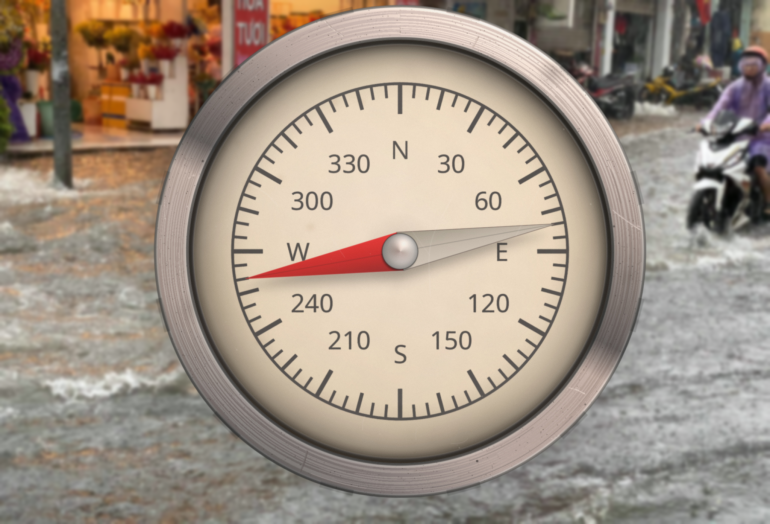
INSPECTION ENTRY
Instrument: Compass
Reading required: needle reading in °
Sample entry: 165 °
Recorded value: 260 °
